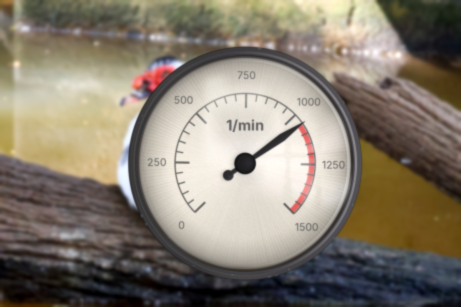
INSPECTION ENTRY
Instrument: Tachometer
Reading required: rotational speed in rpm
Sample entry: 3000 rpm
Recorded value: 1050 rpm
